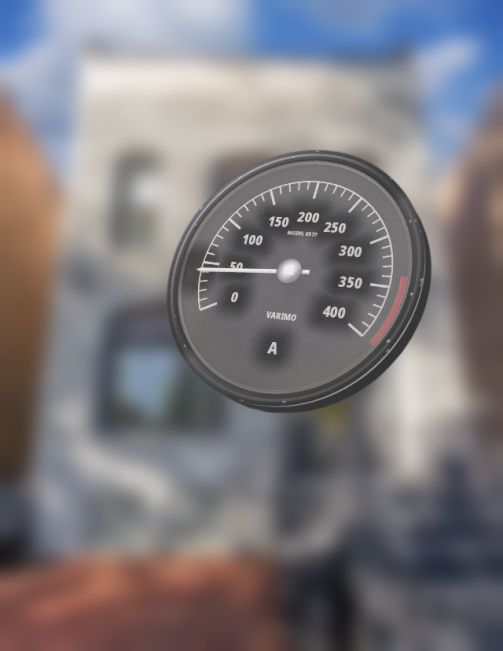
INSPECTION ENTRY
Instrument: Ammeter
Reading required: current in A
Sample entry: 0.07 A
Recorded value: 40 A
